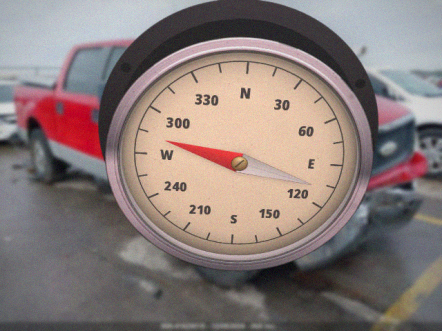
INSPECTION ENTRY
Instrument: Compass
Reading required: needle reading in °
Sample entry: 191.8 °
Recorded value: 285 °
